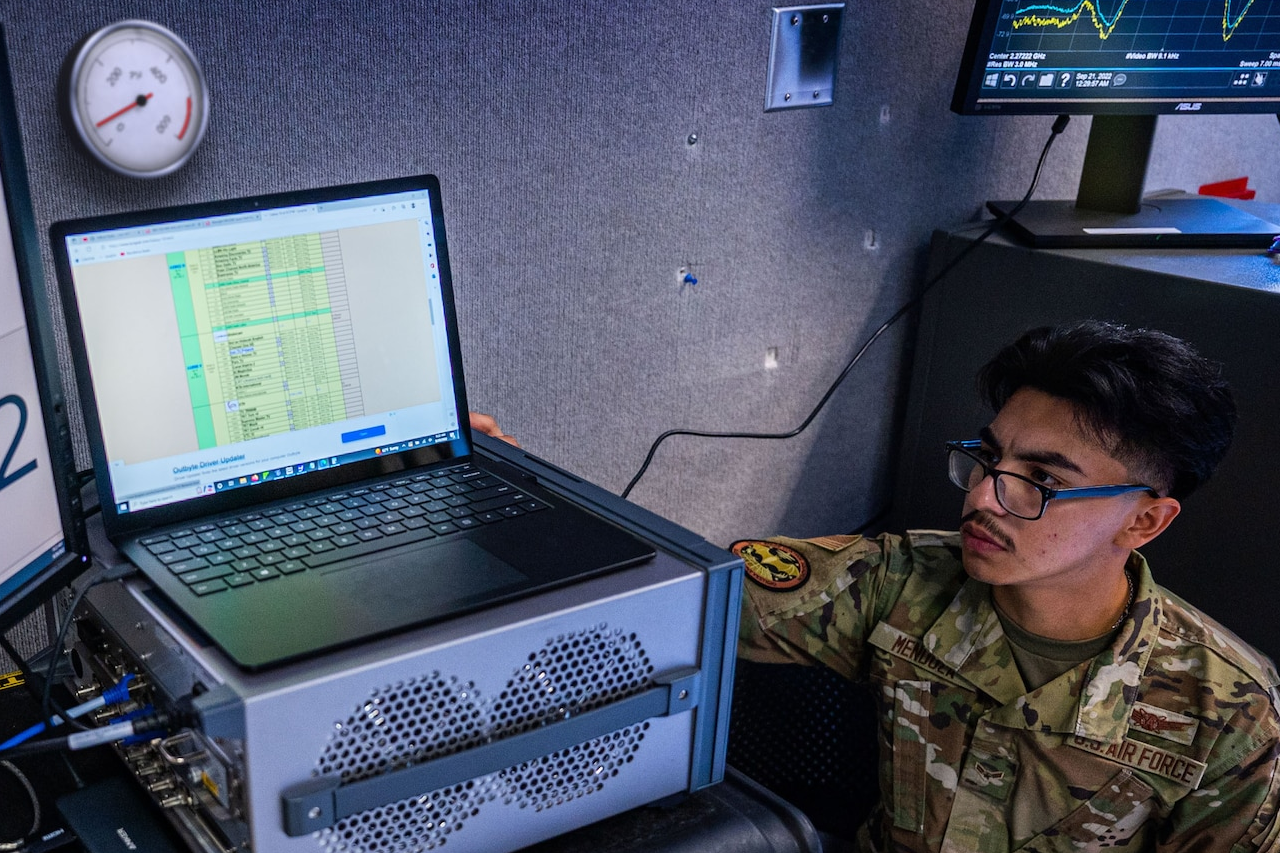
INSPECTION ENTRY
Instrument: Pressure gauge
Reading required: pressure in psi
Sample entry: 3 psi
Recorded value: 50 psi
